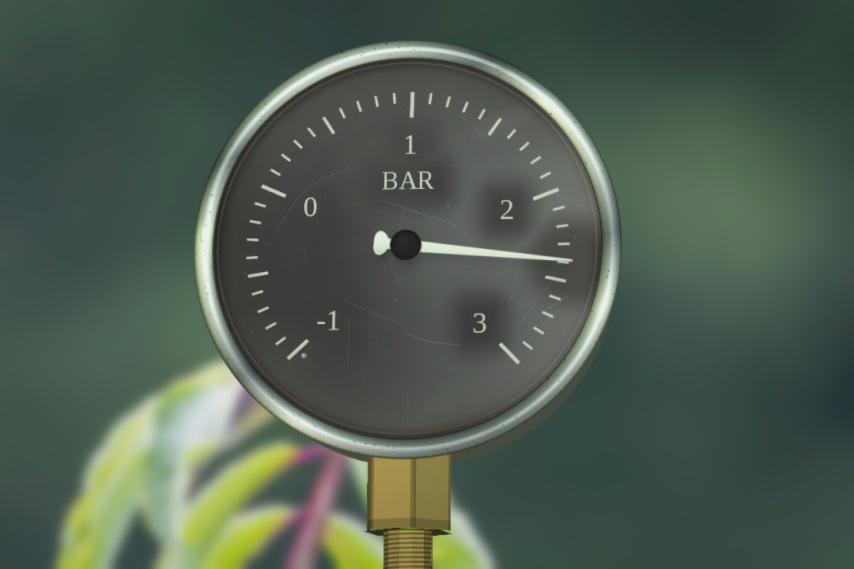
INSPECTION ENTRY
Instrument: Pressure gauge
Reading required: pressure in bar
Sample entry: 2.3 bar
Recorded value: 2.4 bar
